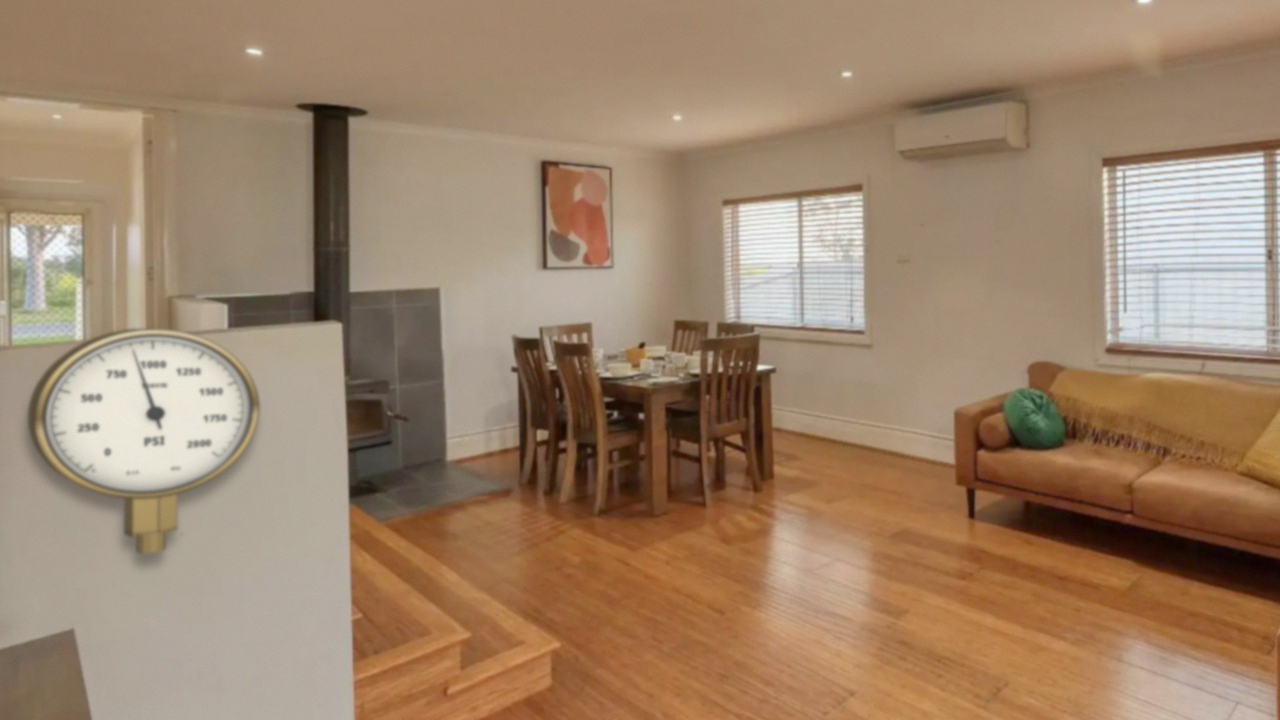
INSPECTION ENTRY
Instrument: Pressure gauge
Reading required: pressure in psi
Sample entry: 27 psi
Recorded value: 900 psi
